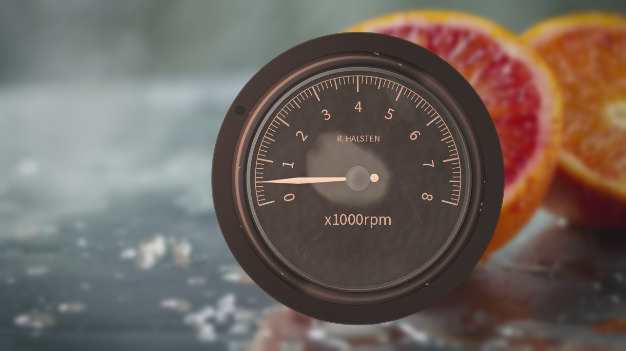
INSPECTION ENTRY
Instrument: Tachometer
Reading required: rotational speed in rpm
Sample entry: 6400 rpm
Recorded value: 500 rpm
